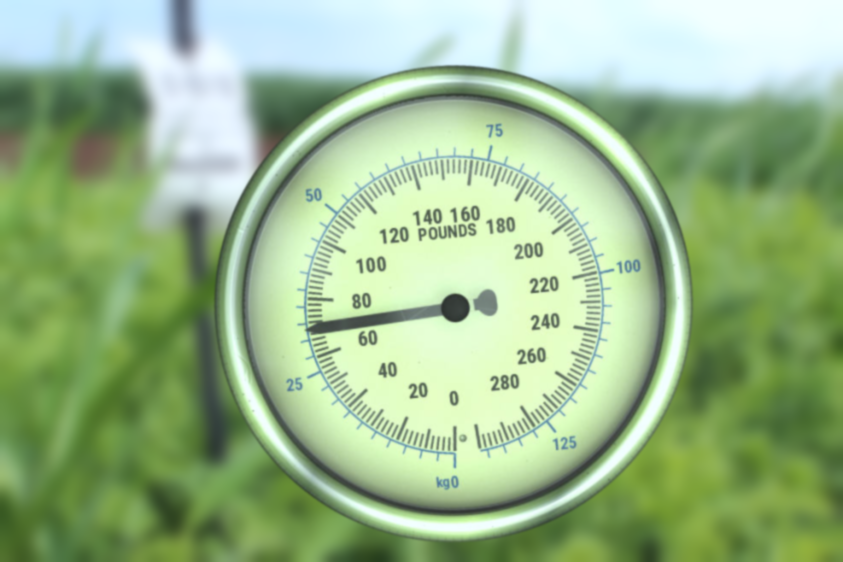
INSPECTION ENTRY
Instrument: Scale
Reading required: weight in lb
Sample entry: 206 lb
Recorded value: 70 lb
